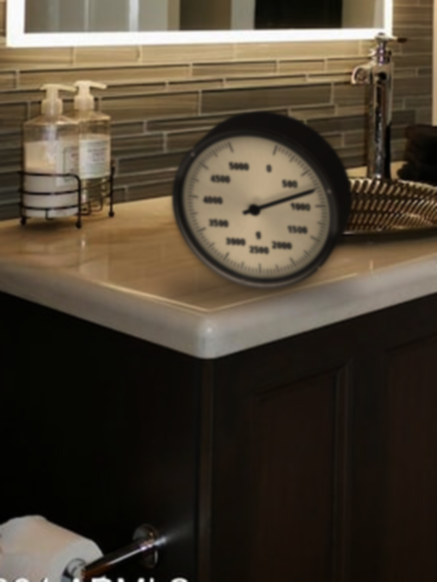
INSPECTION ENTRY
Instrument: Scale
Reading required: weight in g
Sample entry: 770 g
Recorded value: 750 g
